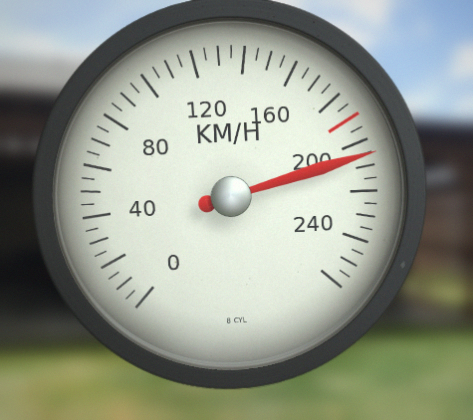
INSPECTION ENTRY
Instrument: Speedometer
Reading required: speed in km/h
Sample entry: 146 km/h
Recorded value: 205 km/h
